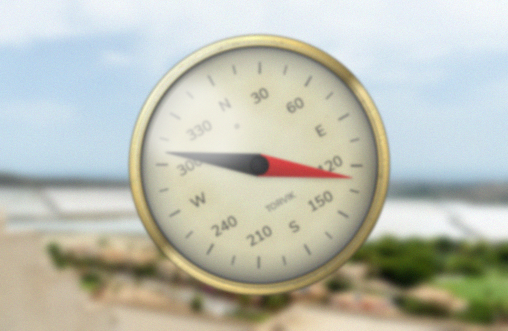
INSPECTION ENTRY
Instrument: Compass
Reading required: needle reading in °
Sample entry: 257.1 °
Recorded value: 127.5 °
